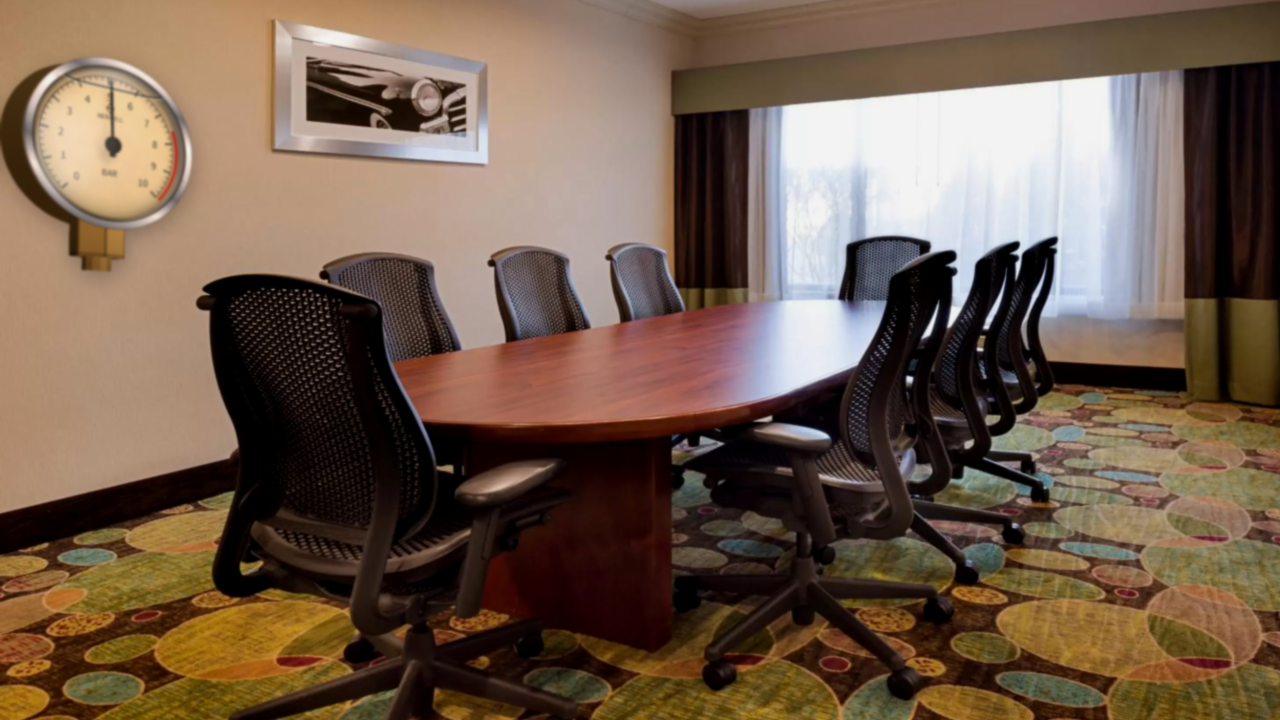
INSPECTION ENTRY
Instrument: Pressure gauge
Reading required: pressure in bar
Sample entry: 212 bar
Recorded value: 5 bar
